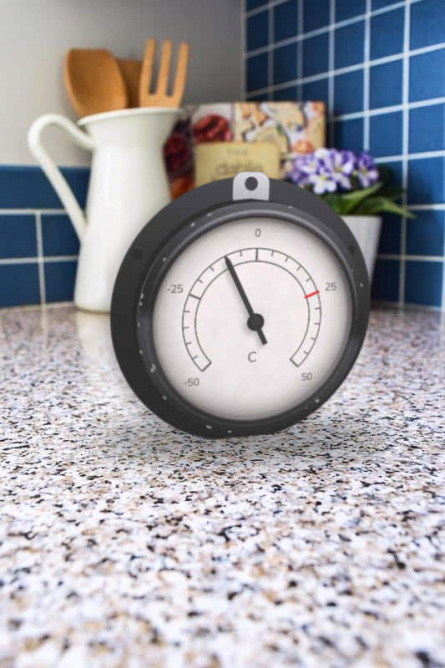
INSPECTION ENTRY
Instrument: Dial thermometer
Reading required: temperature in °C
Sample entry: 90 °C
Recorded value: -10 °C
